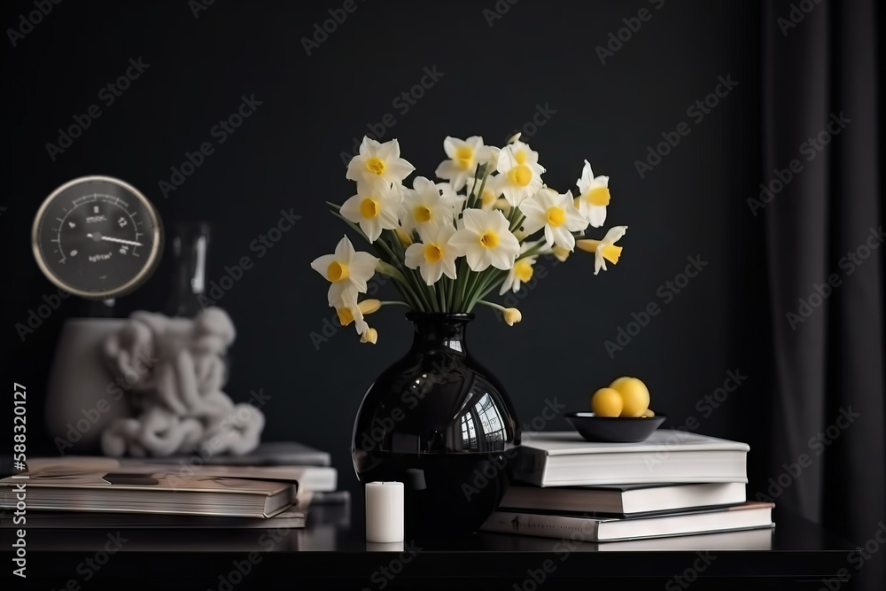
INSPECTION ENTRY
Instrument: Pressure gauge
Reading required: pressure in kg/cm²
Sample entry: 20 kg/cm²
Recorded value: 15 kg/cm²
